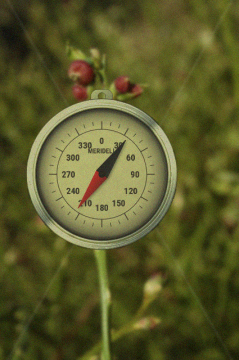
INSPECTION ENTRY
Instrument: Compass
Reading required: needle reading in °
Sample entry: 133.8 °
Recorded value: 215 °
